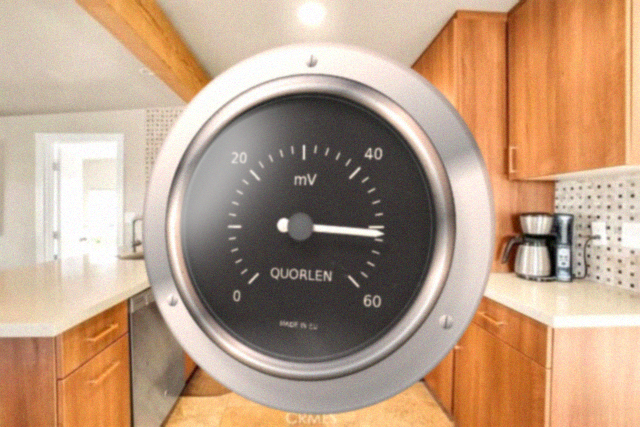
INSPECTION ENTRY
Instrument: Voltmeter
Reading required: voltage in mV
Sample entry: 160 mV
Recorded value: 51 mV
